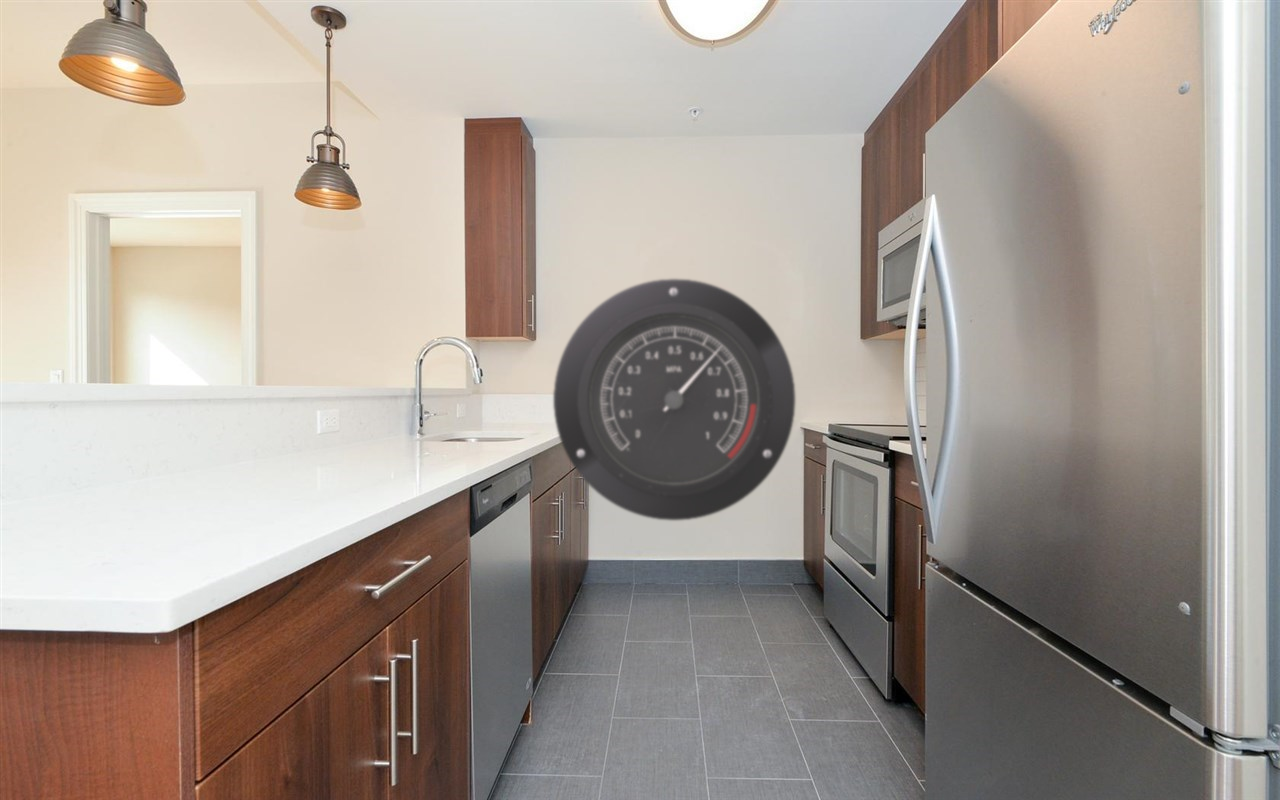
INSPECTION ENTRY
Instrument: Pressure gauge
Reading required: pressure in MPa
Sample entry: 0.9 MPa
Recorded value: 0.65 MPa
